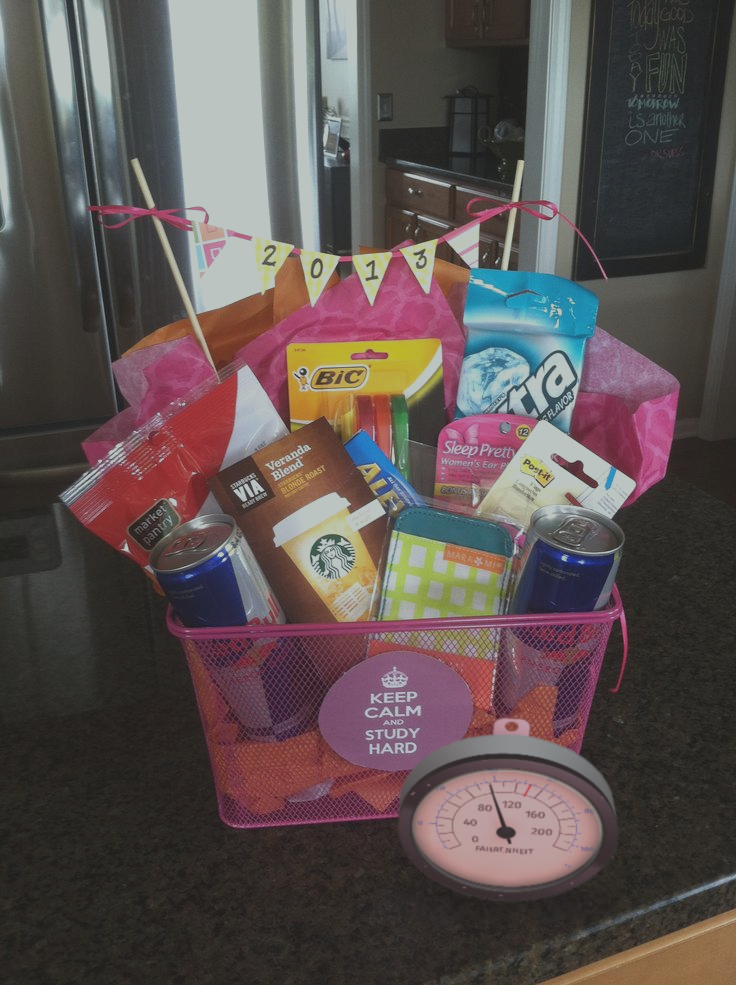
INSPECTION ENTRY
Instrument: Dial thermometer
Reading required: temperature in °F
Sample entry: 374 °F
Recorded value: 100 °F
